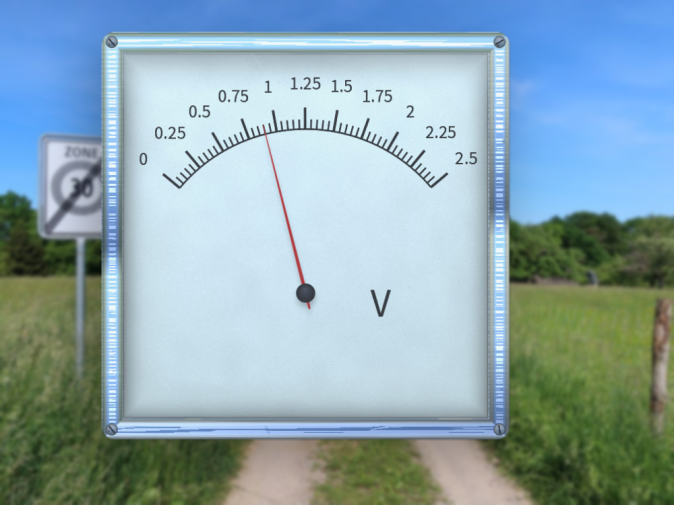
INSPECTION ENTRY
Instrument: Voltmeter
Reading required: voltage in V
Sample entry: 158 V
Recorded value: 0.9 V
